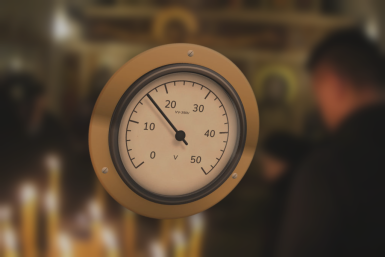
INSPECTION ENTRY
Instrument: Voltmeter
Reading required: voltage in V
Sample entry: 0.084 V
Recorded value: 16 V
